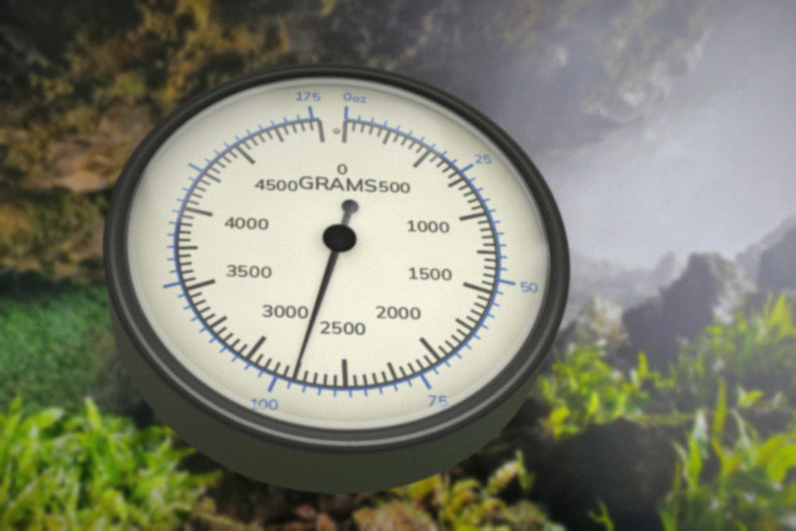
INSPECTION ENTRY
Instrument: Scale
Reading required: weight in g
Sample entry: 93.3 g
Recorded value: 2750 g
